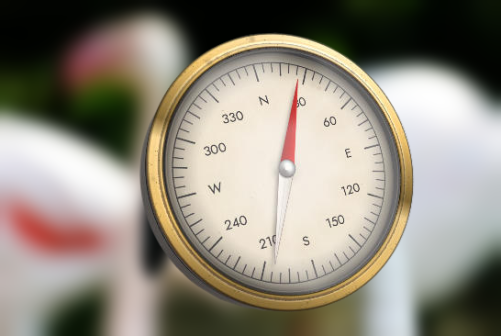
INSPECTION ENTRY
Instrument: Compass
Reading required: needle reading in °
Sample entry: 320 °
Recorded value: 25 °
